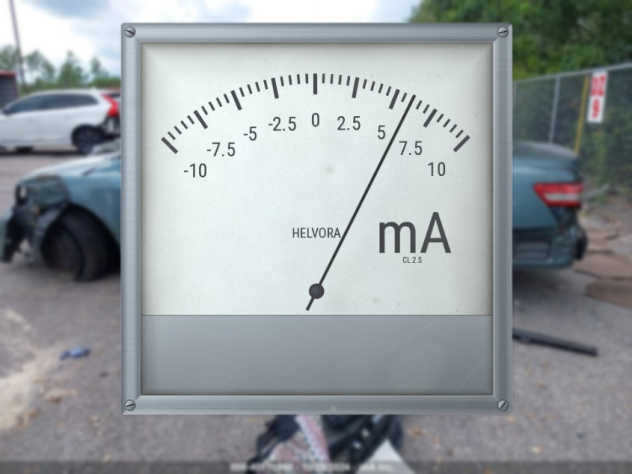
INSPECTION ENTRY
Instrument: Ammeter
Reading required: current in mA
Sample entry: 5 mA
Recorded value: 6 mA
